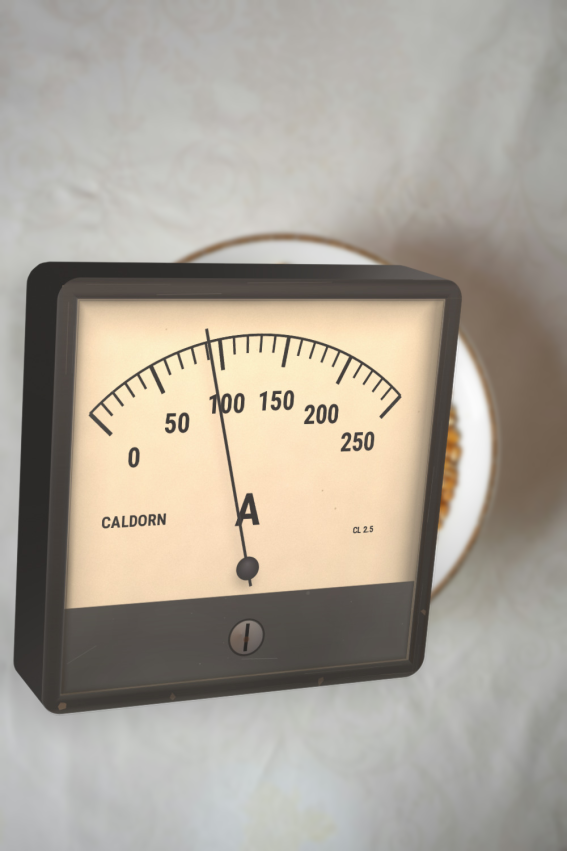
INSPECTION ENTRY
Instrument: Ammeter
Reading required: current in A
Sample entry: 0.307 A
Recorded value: 90 A
